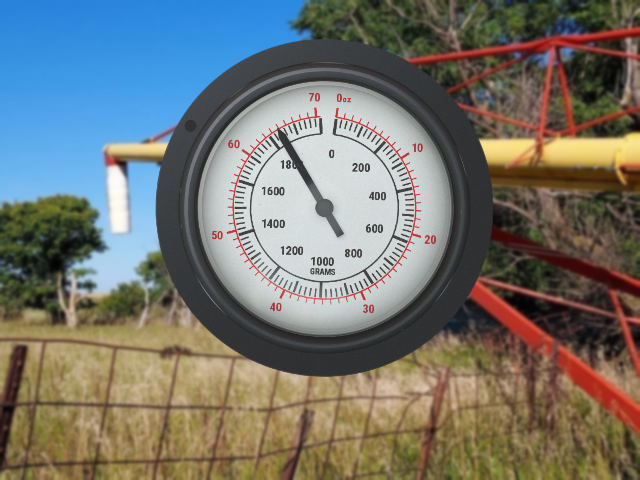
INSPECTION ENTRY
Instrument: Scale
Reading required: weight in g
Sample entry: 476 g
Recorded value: 1840 g
